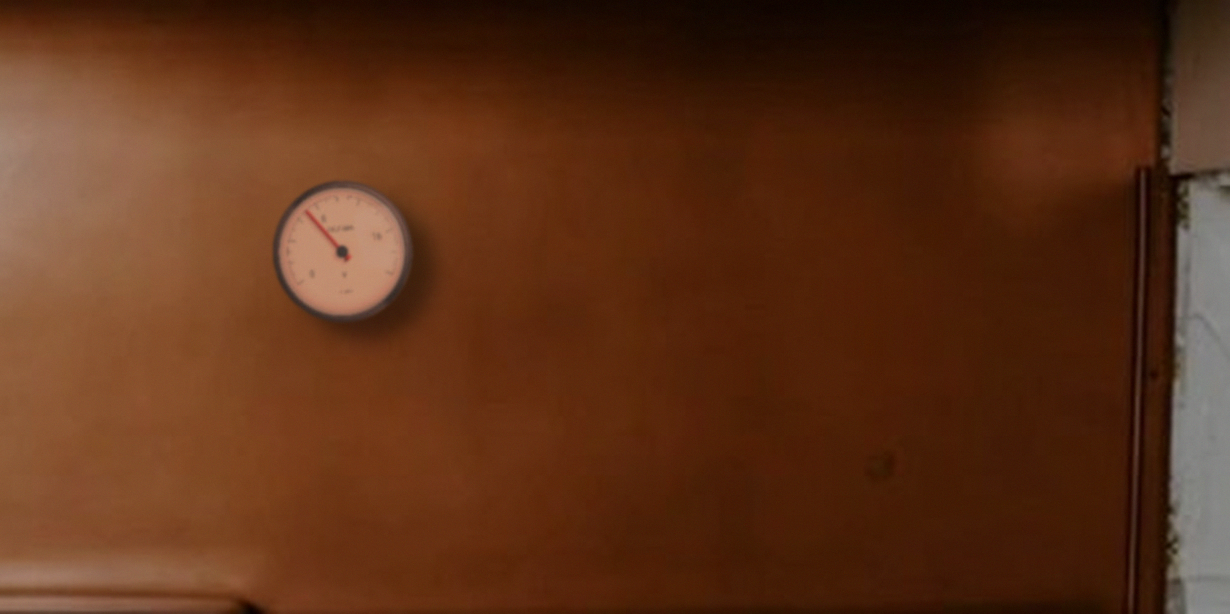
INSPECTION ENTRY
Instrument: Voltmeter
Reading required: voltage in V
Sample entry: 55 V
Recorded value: 7 V
